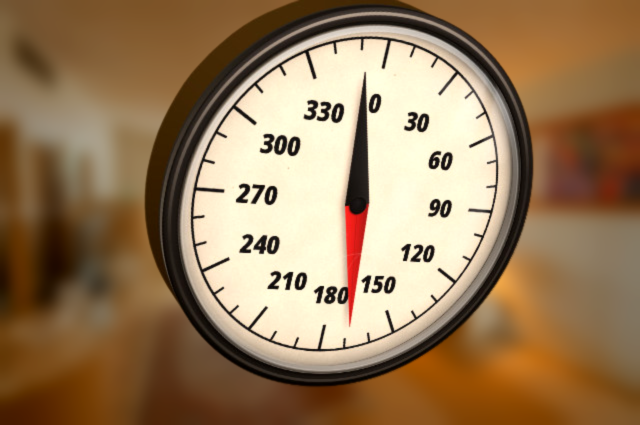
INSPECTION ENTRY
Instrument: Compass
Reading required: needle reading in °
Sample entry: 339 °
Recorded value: 170 °
